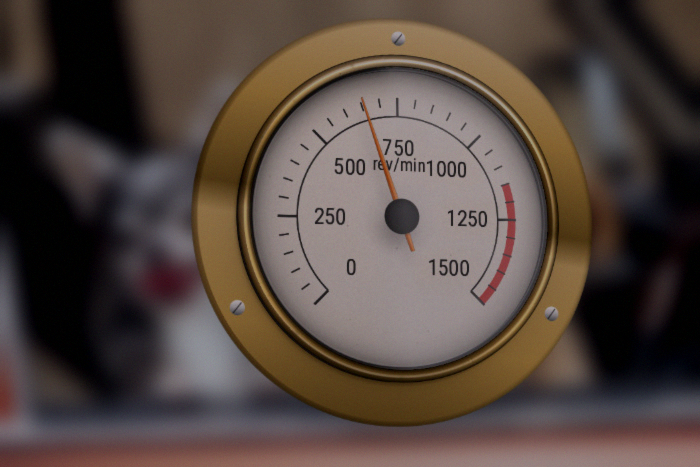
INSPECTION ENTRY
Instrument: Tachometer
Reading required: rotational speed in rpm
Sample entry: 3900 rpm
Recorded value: 650 rpm
